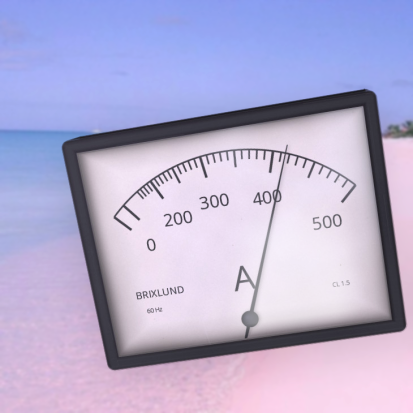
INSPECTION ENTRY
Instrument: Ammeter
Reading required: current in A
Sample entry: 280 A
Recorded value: 415 A
